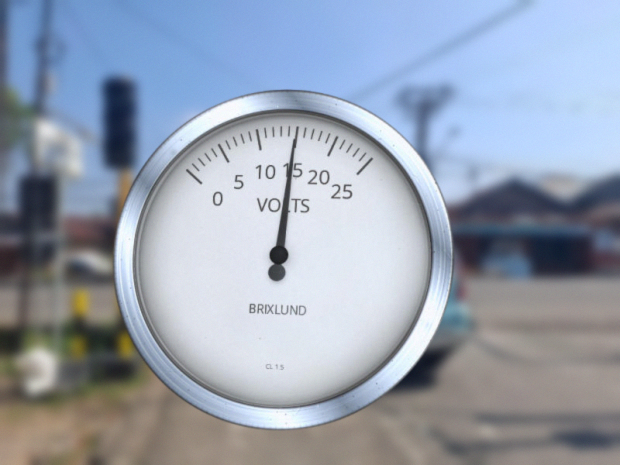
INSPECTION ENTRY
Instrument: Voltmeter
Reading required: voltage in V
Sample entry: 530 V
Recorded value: 15 V
